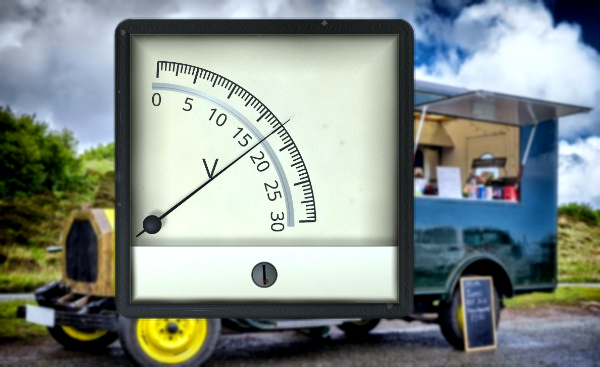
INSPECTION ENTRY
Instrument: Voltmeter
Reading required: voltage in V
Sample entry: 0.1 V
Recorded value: 17.5 V
